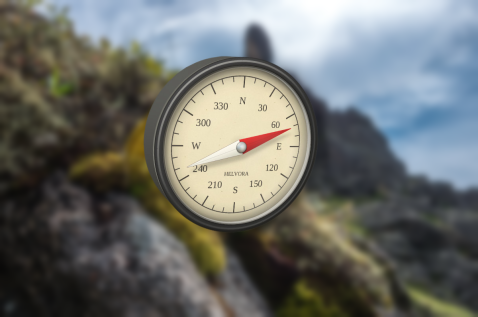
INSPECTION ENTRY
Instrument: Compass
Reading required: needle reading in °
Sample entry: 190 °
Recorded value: 70 °
